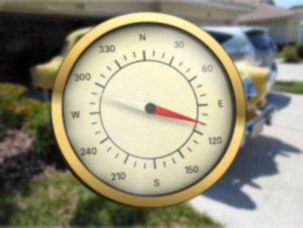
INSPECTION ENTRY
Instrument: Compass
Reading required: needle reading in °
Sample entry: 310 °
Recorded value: 110 °
